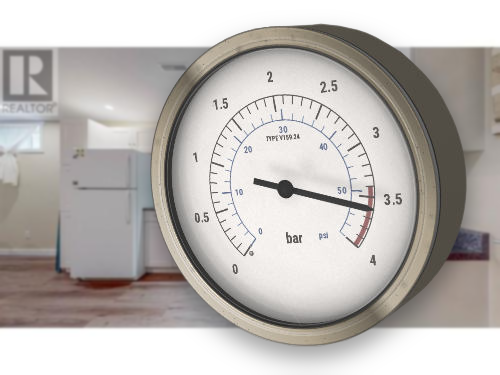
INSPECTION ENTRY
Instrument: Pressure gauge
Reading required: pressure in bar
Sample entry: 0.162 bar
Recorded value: 3.6 bar
